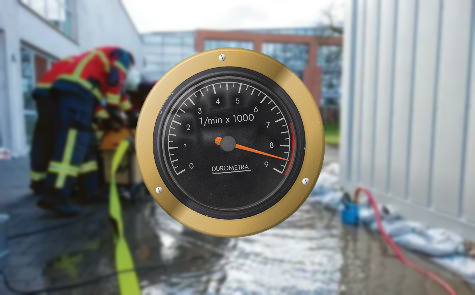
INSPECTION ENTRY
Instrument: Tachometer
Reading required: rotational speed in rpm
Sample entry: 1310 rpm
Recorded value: 8500 rpm
